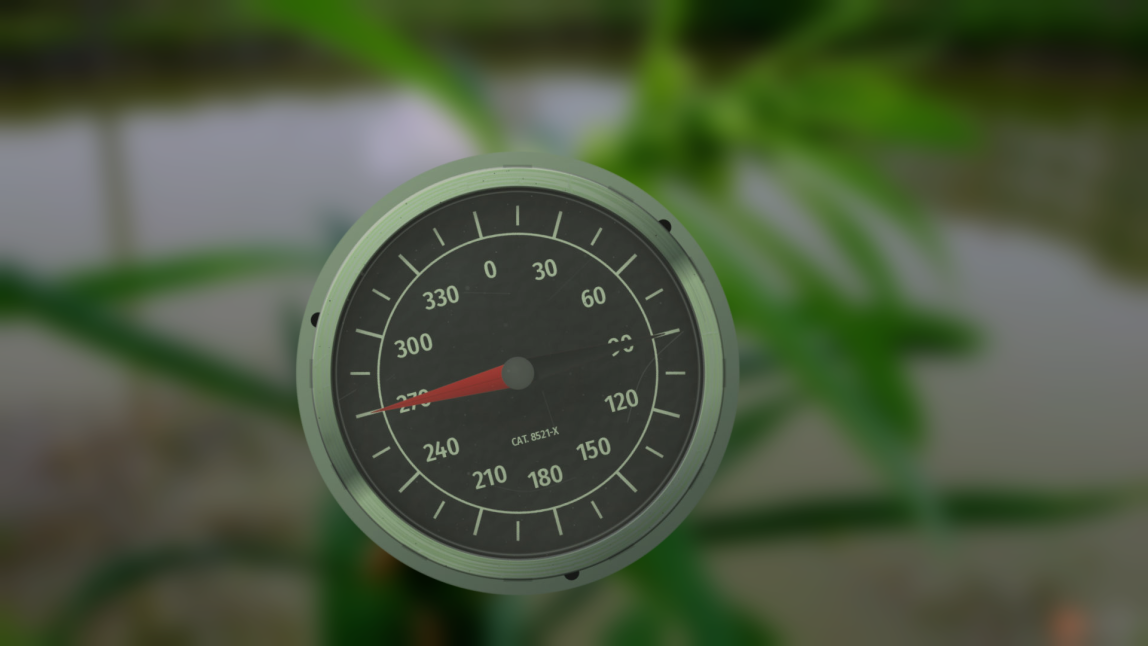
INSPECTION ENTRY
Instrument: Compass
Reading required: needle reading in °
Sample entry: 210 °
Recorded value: 270 °
